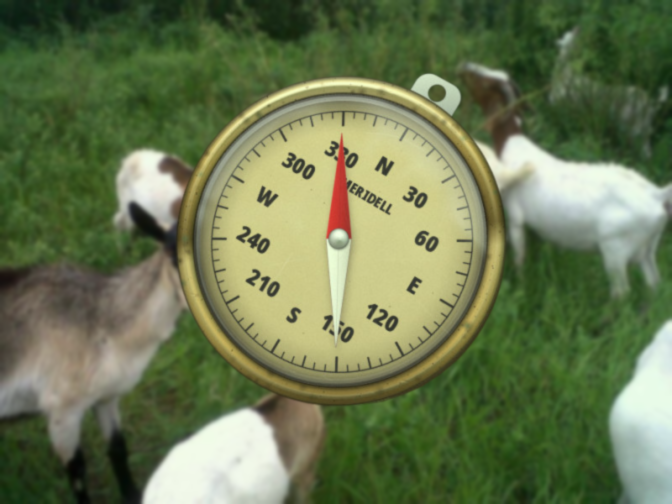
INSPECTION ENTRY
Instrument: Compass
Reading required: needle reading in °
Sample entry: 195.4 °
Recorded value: 330 °
